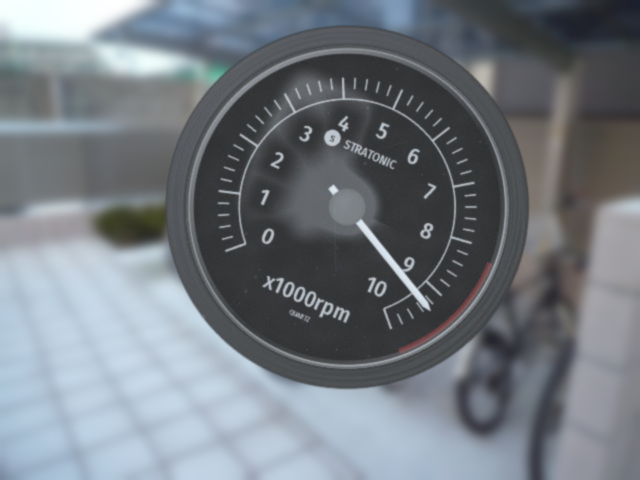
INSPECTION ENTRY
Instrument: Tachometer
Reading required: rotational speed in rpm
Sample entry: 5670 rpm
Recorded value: 9300 rpm
